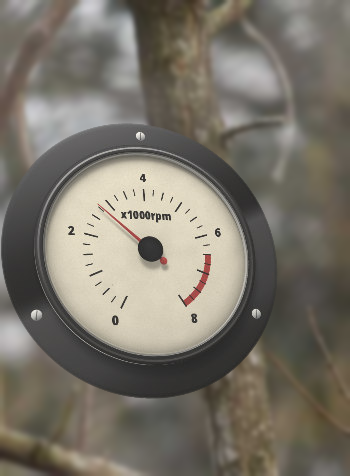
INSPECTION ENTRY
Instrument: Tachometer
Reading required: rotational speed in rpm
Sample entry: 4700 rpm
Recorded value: 2750 rpm
